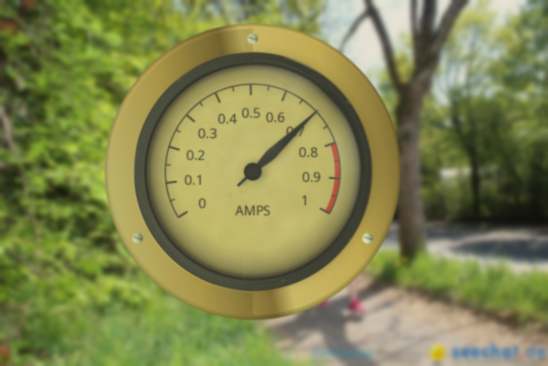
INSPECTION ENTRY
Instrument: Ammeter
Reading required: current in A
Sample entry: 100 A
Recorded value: 0.7 A
